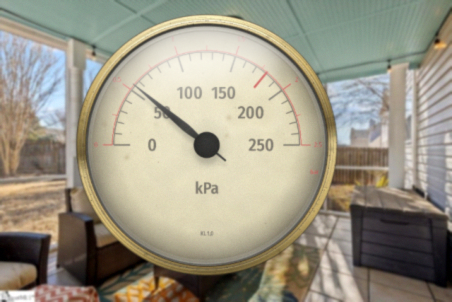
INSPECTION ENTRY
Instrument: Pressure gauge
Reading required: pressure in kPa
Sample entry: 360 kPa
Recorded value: 55 kPa
